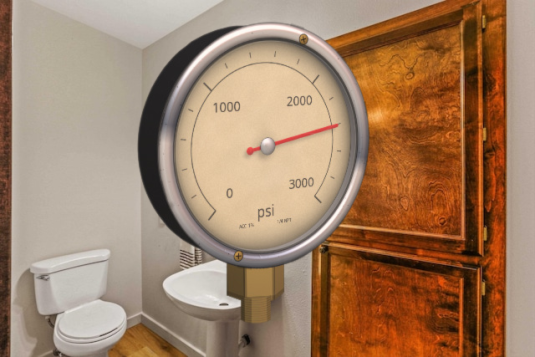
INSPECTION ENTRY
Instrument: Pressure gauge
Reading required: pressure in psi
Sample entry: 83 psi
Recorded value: 2400 psi
